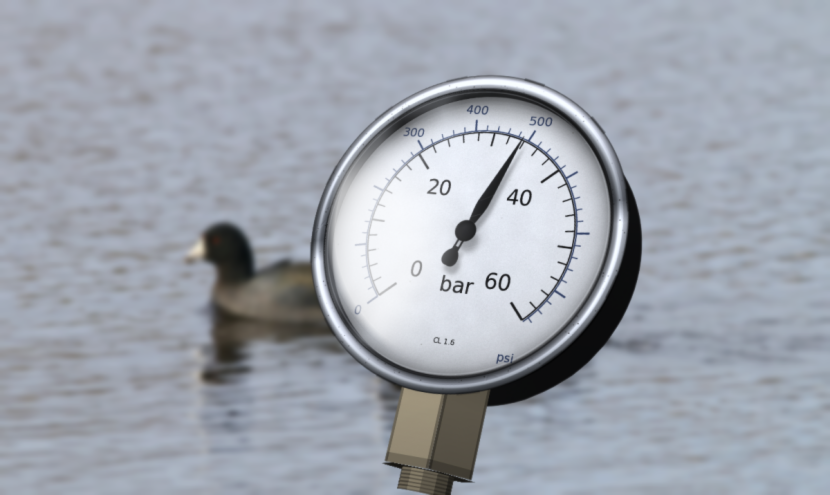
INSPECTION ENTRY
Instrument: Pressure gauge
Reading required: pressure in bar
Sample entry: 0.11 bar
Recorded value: 34 bar
